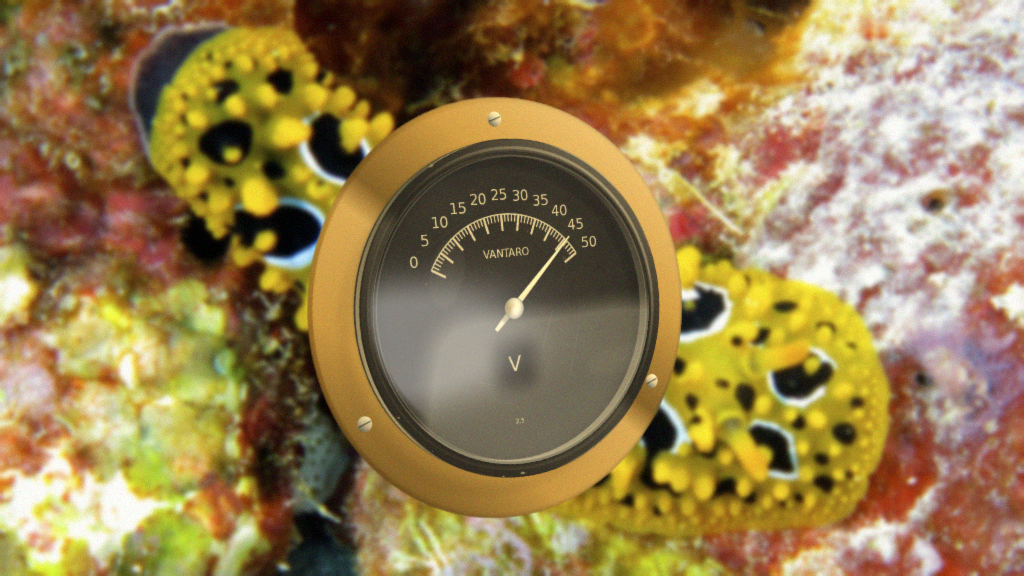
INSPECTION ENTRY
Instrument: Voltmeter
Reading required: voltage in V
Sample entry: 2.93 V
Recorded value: 45 V
